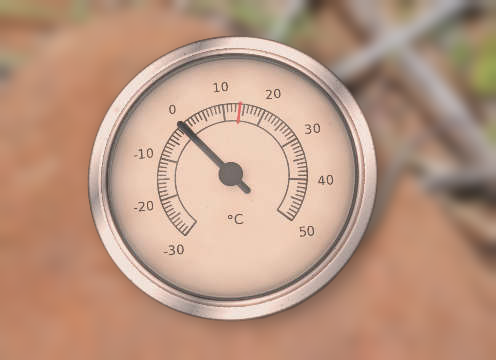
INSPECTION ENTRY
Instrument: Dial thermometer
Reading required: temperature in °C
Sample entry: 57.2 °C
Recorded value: -1 °C
